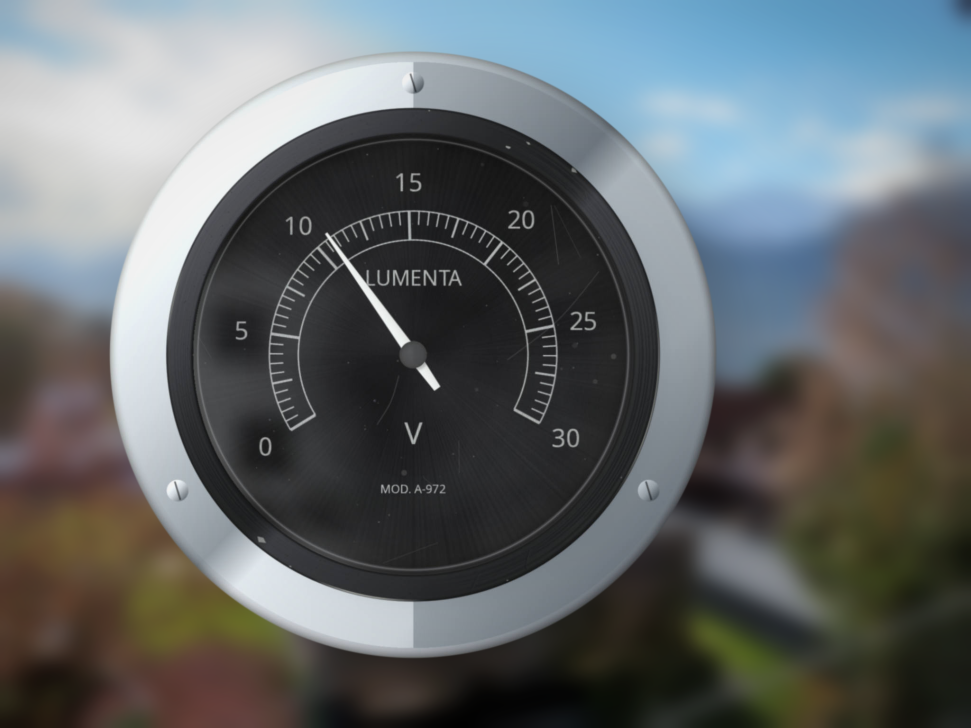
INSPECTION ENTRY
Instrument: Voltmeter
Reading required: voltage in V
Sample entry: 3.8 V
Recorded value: 10.75 V
